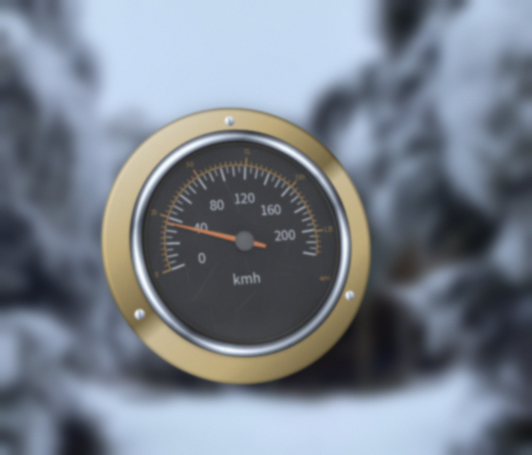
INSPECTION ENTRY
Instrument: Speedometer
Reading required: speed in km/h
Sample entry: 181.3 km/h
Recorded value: 35 km/h
